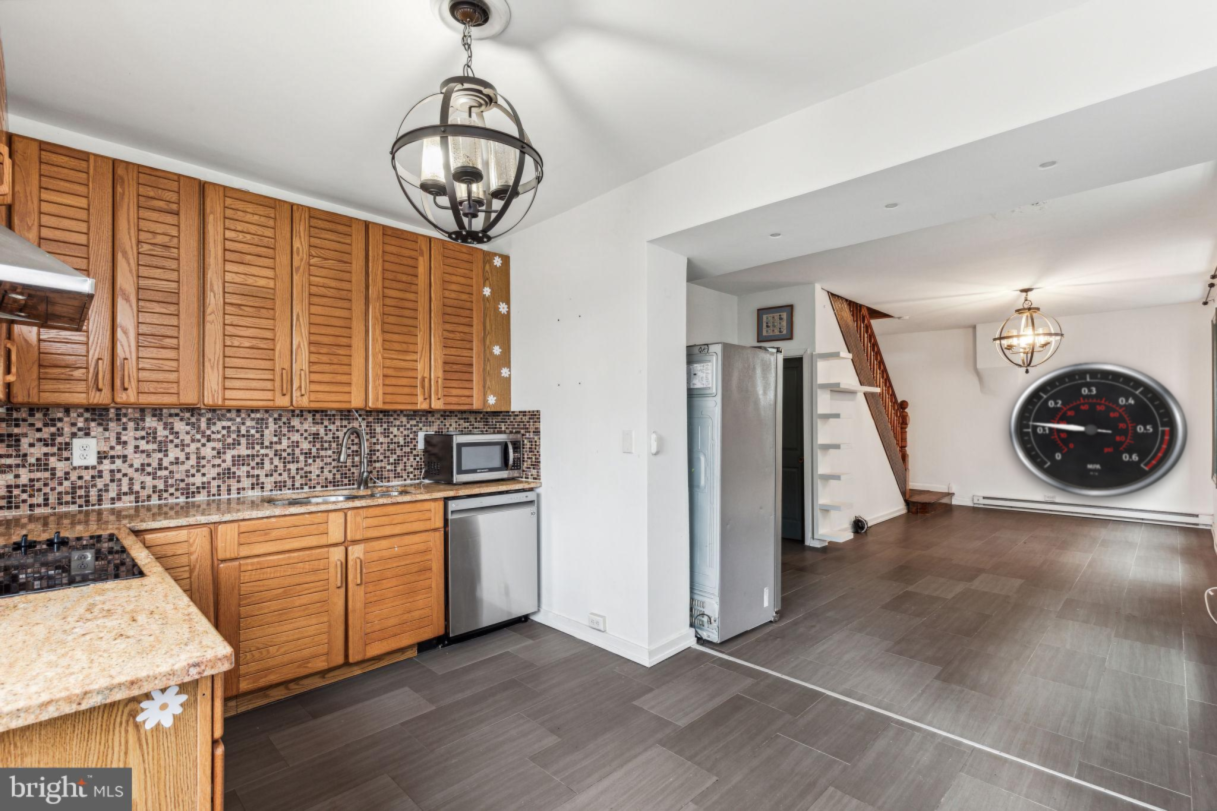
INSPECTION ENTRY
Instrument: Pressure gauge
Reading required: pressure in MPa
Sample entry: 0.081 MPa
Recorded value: 0.12 MPa
